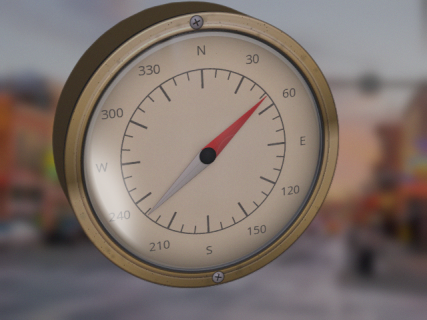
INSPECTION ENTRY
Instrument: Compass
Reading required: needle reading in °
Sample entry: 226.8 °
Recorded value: 50 °
